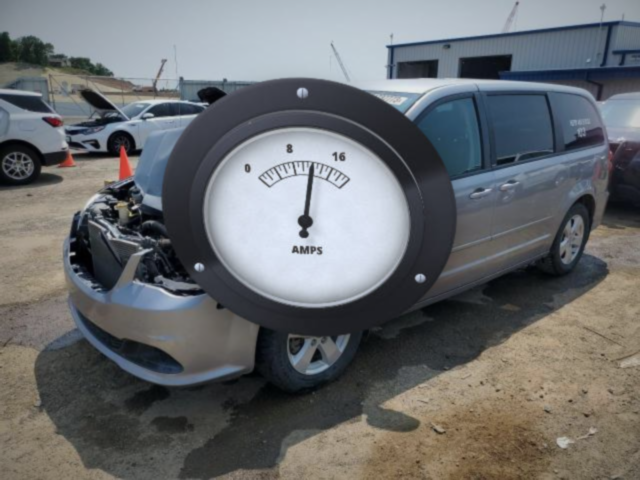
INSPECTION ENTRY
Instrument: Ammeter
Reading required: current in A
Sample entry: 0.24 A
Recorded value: 12 A
